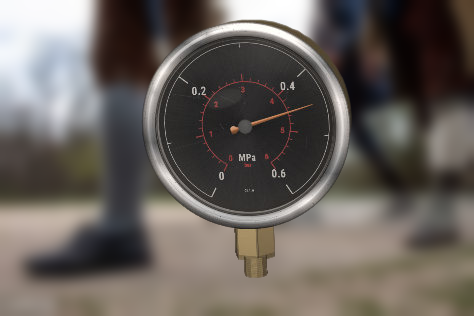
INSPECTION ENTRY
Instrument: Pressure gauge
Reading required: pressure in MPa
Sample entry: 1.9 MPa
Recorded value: 0.45 MPa
